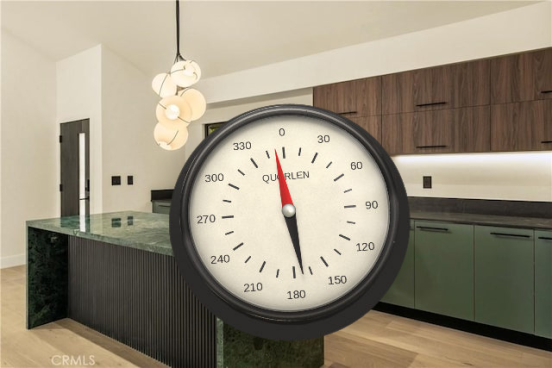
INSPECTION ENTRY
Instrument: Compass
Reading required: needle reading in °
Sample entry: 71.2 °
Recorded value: 352.5 °
